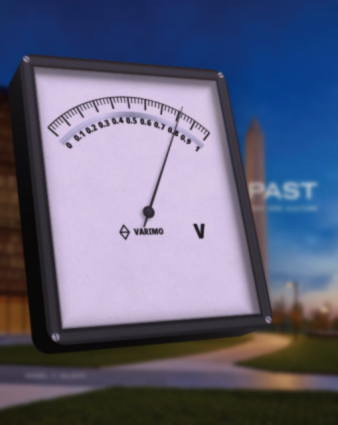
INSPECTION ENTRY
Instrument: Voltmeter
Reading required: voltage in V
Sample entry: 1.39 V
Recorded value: 0.8 V
